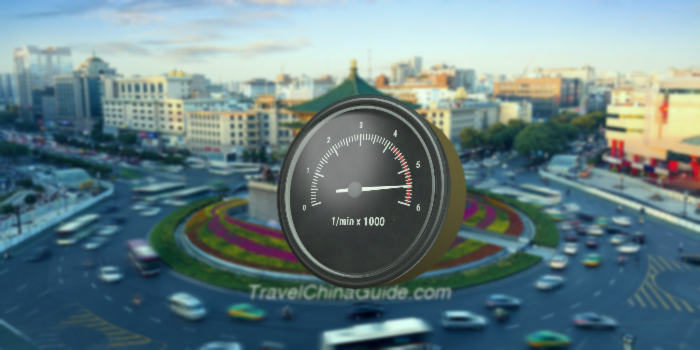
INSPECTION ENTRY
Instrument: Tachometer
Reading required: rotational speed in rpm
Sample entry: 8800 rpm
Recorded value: 5500 rpm
